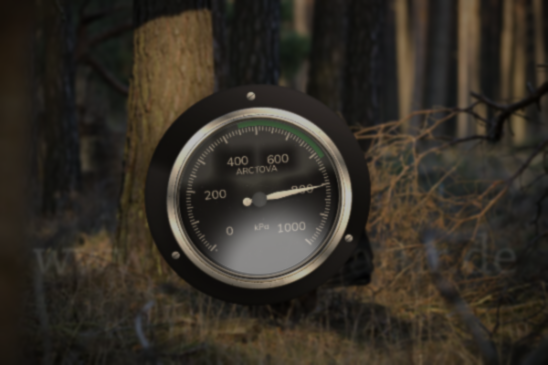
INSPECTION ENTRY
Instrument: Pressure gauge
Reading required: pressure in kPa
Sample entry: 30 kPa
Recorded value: 800 kPa
